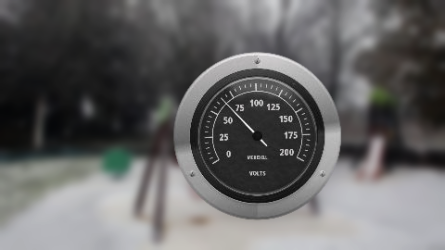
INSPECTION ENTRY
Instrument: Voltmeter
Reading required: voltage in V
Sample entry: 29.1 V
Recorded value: 65 V
